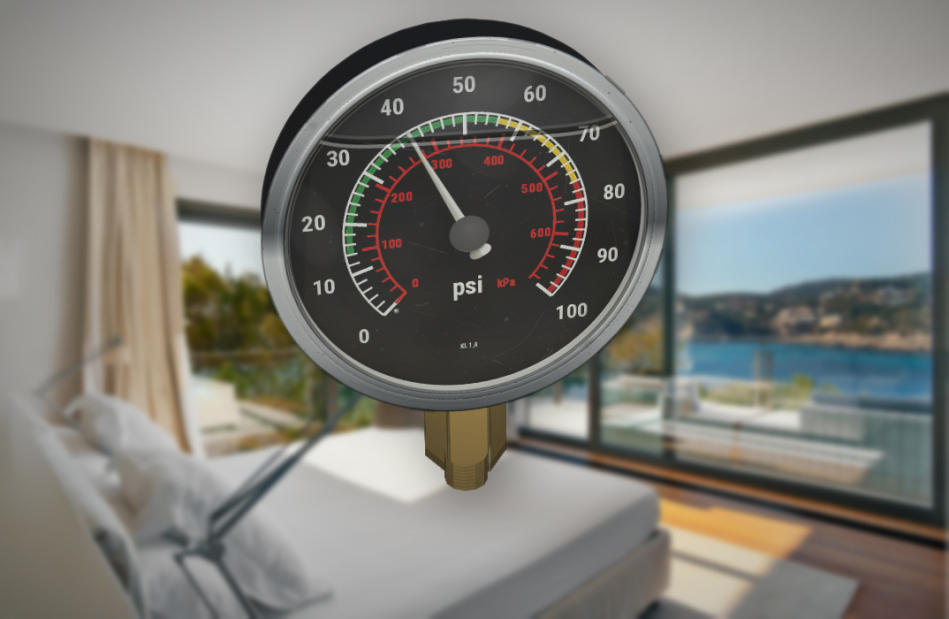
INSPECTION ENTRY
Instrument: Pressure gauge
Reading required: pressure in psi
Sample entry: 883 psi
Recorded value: 40 psi
